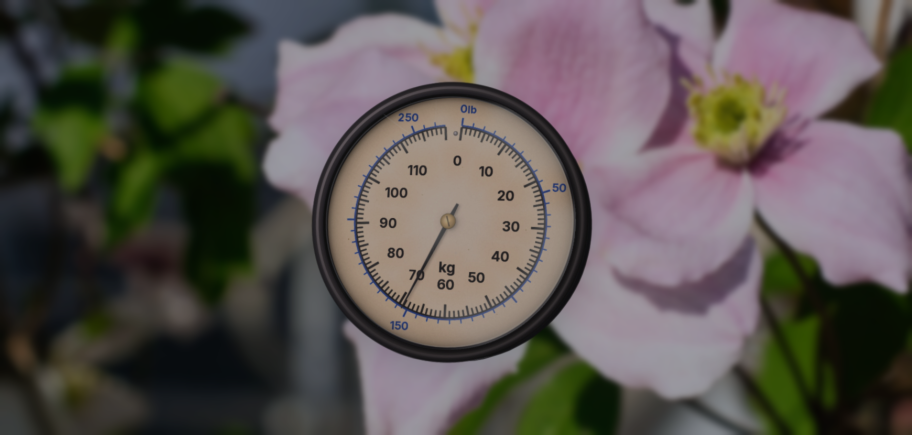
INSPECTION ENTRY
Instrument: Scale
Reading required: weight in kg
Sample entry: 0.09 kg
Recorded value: 69 kg
